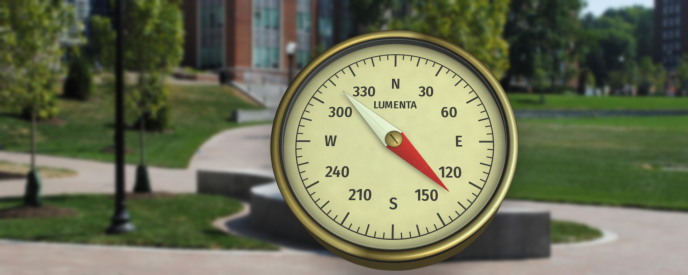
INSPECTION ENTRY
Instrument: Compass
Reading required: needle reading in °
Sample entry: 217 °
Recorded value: 135 °
